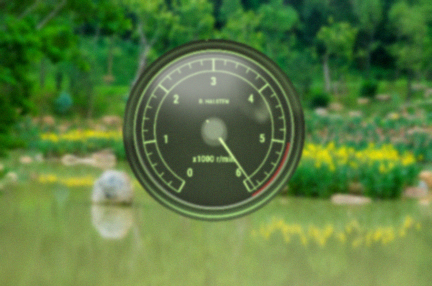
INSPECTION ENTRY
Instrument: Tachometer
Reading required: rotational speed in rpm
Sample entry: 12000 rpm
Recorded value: 5900 rpm
